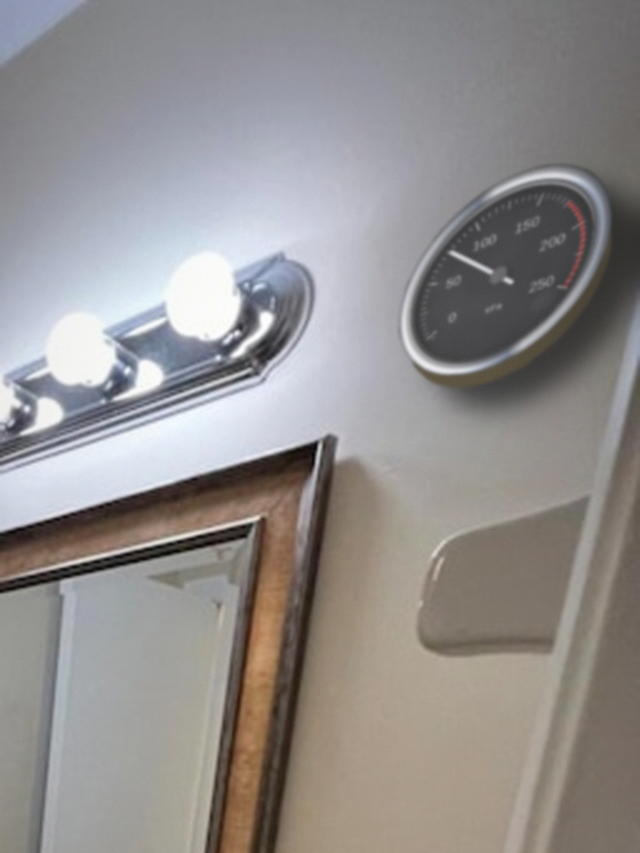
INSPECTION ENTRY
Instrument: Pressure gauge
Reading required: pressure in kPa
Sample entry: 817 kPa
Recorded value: 75 kPa
